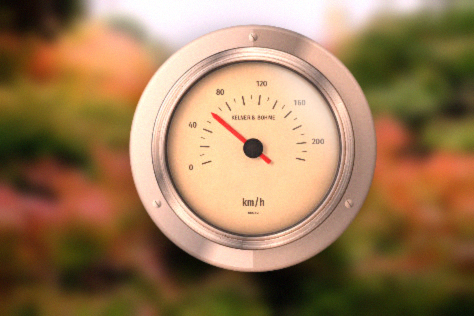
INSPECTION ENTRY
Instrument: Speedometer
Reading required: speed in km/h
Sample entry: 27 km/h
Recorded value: 60 km/h
